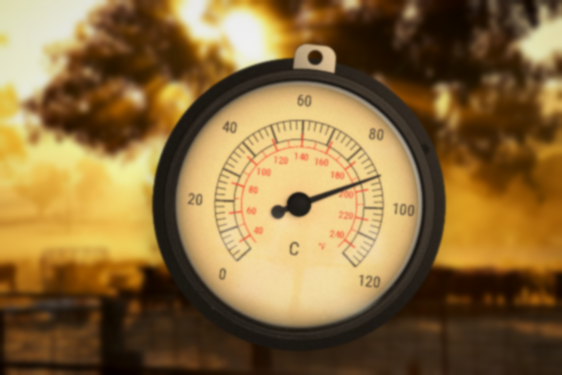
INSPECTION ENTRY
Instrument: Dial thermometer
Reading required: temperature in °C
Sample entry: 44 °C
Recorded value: 90 °C
